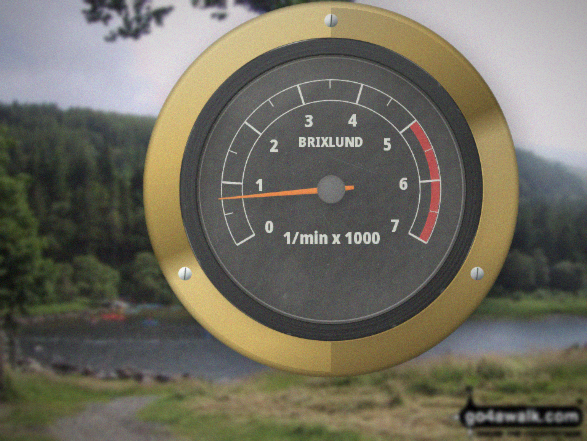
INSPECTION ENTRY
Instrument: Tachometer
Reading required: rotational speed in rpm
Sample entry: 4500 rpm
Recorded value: 750 rpm
